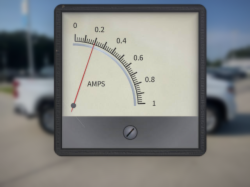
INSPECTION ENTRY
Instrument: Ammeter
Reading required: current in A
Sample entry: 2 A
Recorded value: 0.2 A
